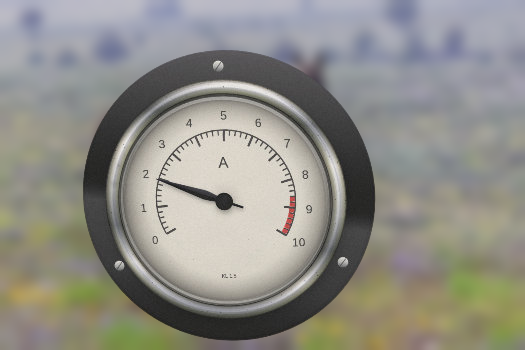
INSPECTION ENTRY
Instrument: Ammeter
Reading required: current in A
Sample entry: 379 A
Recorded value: 2 A
